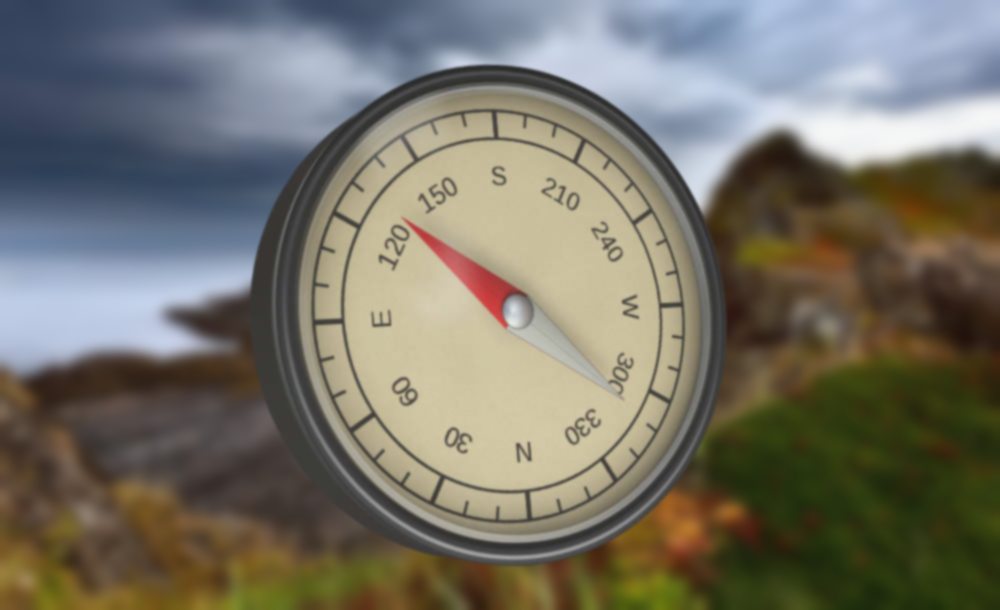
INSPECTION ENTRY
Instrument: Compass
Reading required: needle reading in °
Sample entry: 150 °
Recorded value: 130 °
